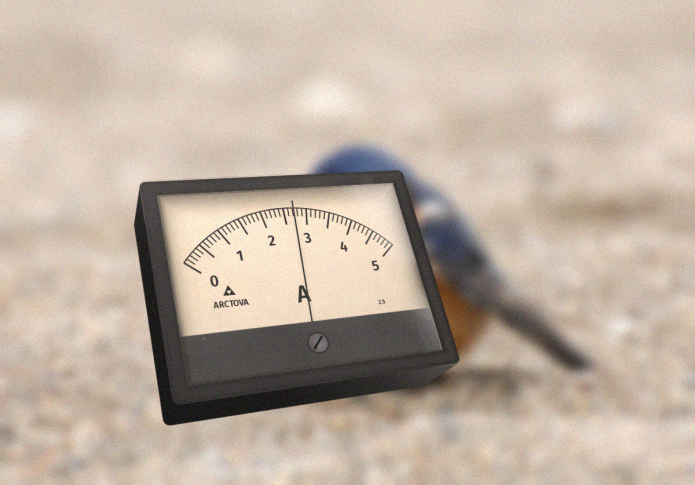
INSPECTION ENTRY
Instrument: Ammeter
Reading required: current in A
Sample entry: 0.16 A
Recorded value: 2.7 A
